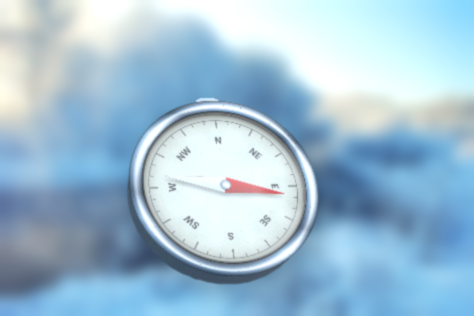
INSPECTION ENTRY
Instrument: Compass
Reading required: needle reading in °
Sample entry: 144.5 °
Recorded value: 100 °
